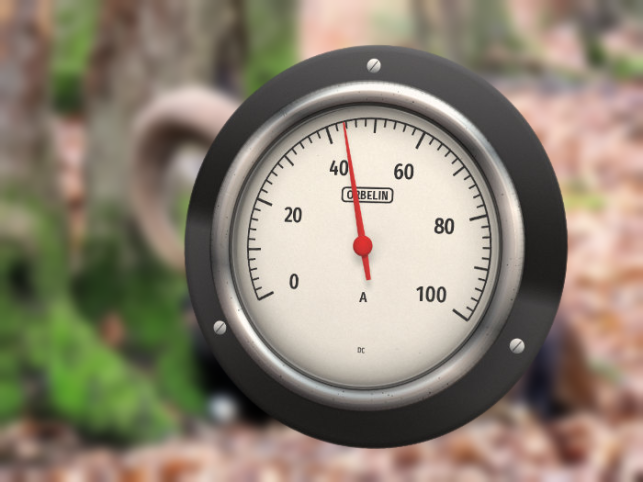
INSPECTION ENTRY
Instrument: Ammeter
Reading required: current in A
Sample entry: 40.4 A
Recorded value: 44 A
